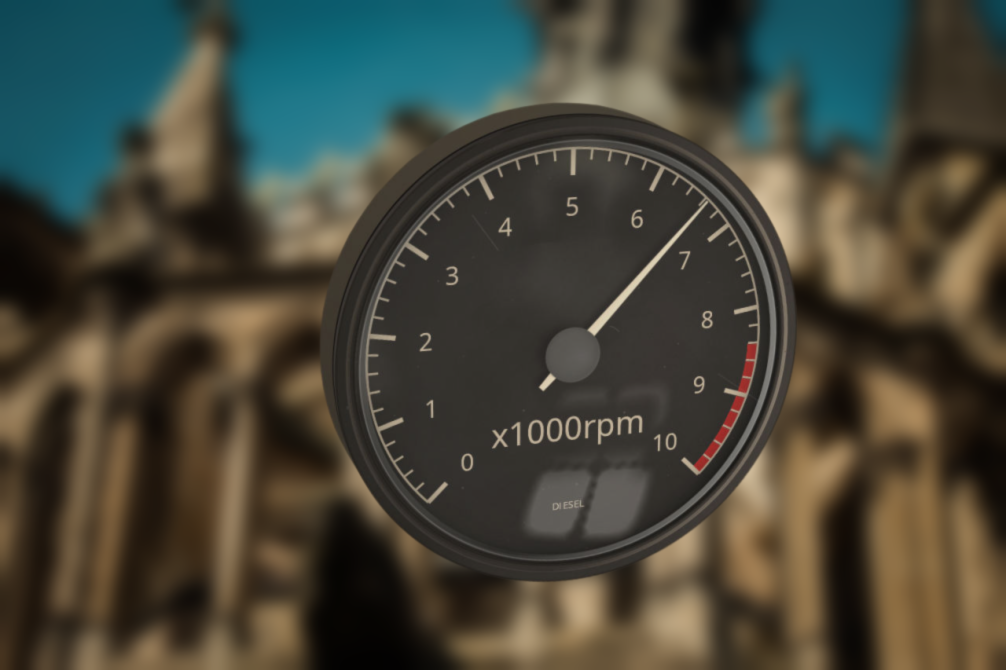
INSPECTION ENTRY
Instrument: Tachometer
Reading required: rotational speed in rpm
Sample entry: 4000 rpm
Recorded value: 6600 rpm
